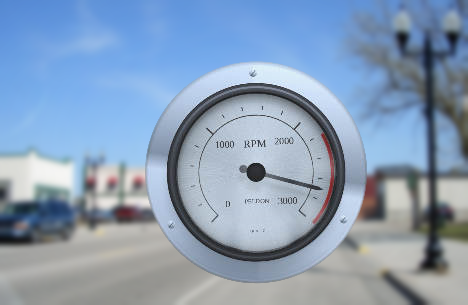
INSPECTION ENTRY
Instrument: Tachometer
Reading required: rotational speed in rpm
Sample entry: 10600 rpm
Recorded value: 2700 rpm
